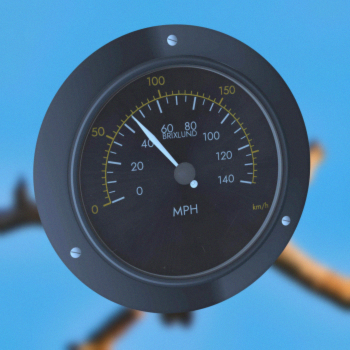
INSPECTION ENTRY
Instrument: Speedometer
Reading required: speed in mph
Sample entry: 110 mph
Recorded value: 45 mph
